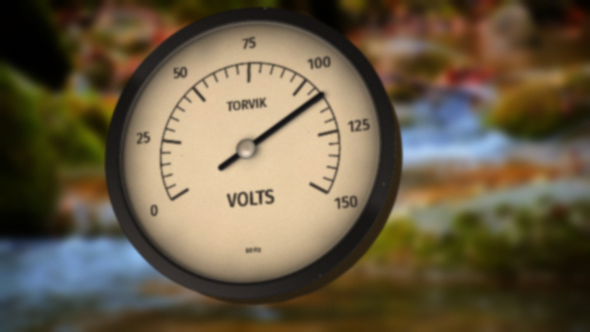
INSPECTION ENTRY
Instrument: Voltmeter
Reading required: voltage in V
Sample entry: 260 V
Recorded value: 110 V
